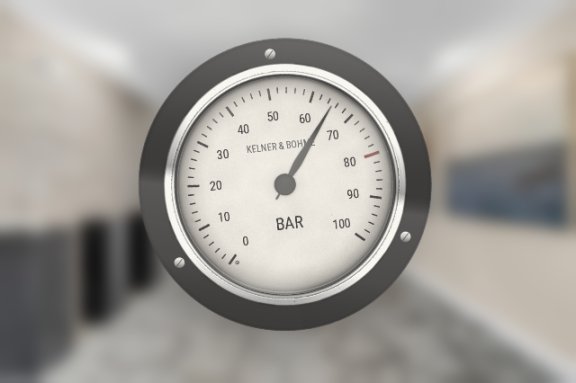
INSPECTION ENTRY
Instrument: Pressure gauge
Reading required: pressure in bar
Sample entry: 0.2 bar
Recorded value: 65 bar
